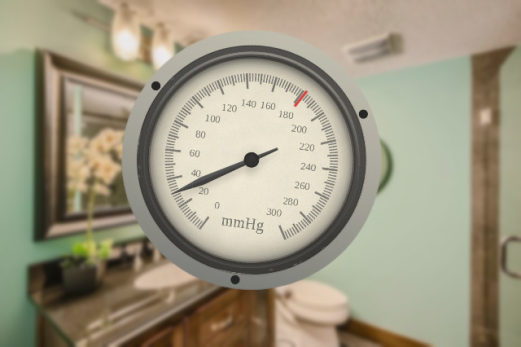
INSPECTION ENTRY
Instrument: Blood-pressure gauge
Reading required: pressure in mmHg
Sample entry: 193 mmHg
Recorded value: 30 mmHg
